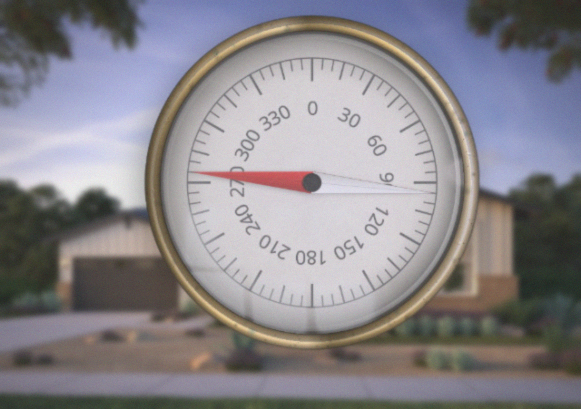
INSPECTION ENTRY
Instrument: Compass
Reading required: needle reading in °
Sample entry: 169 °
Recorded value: 275 °
